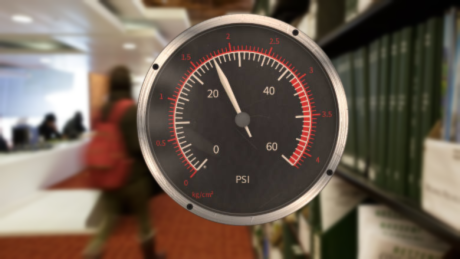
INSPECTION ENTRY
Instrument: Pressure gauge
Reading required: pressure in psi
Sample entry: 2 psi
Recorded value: 25 psi
